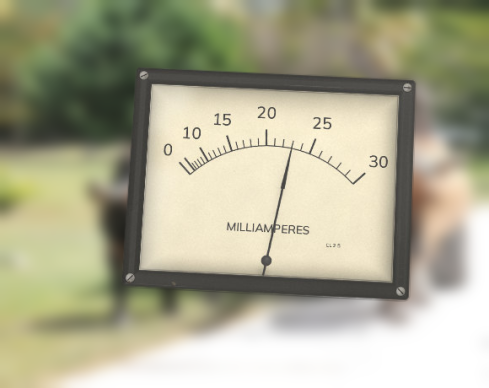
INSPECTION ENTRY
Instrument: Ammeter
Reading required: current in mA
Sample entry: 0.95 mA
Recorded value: 23 mA
